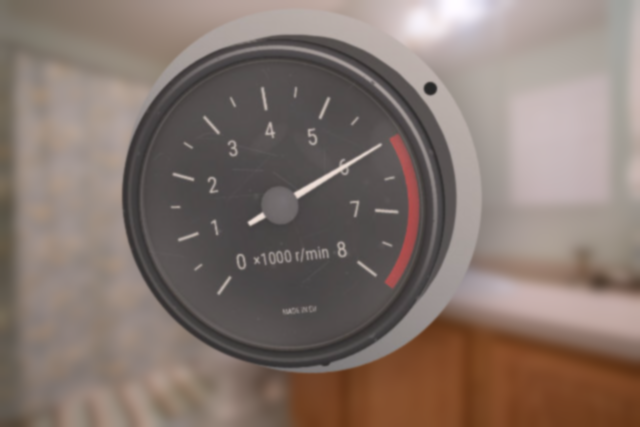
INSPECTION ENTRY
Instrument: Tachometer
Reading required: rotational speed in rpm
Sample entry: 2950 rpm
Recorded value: 6000 rpm
